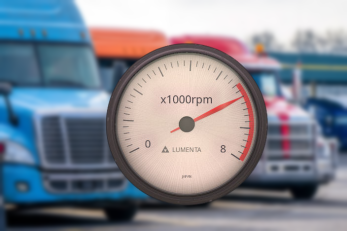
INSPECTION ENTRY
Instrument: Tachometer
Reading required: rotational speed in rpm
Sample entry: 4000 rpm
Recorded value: 6000 rpm
